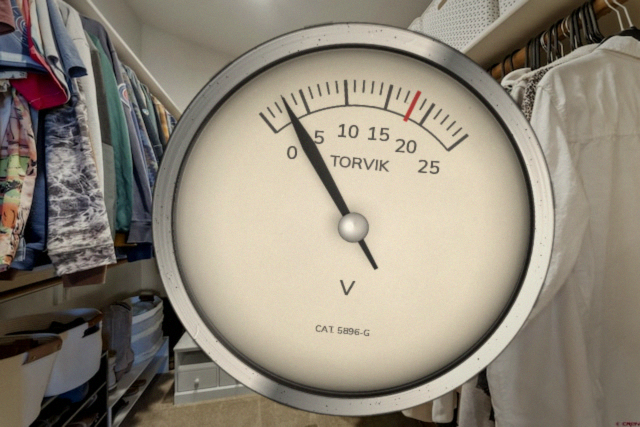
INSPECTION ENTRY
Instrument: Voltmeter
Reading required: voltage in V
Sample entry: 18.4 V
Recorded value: 3 V
